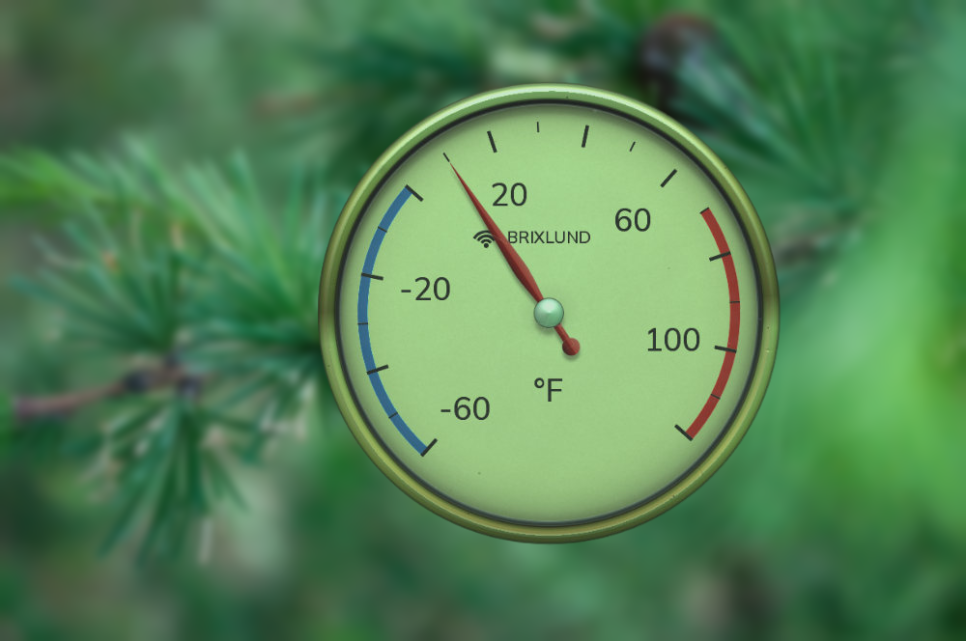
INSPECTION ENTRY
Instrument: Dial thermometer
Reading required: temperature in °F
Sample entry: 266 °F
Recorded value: 10 °F
